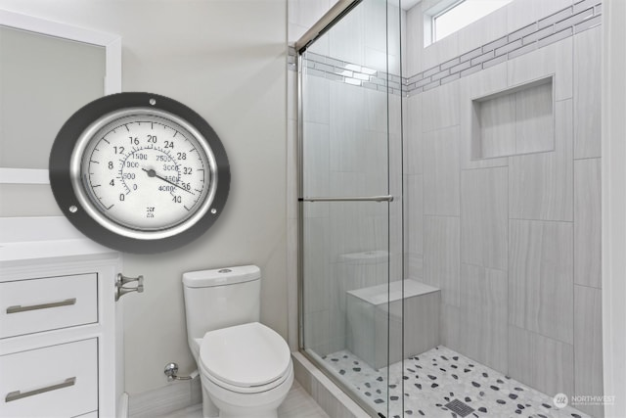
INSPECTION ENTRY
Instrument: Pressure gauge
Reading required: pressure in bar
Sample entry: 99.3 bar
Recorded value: 37 bar
